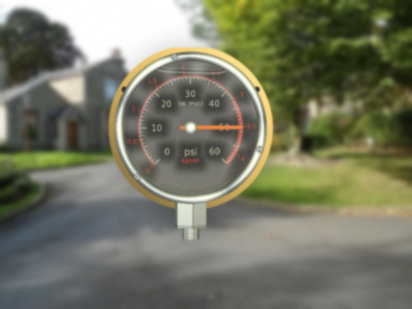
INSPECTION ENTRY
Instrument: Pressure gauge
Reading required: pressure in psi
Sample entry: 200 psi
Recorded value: 50 psi
